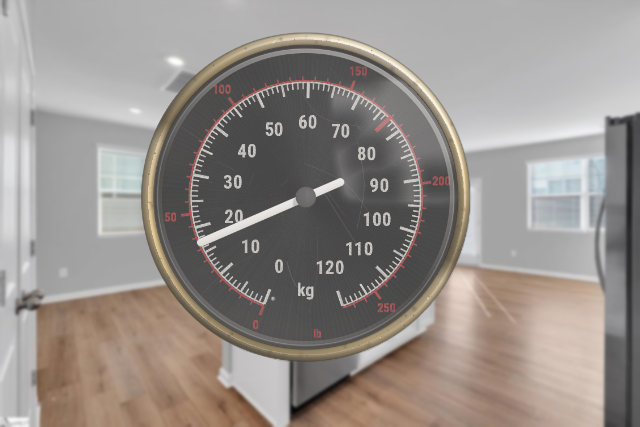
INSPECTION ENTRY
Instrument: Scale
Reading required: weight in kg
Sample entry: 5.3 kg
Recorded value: 17 kg
